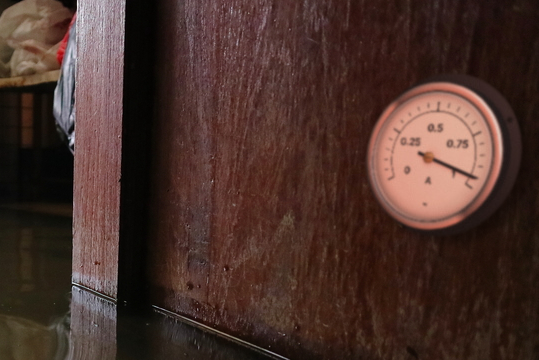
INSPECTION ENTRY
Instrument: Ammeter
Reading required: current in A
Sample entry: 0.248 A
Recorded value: 0.95 A
